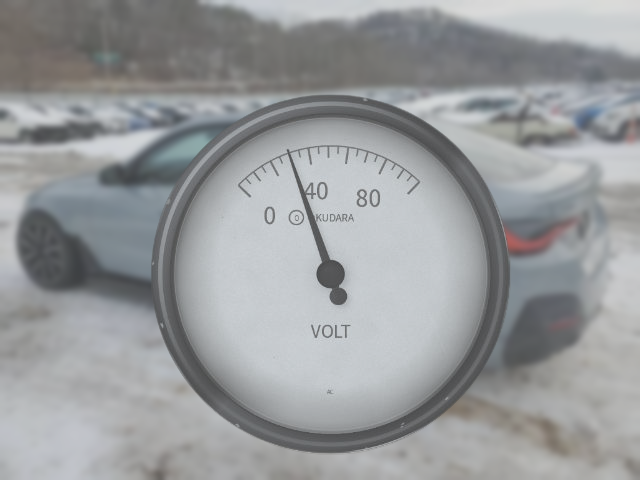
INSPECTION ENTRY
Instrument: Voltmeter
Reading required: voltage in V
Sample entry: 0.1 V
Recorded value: 30 V
